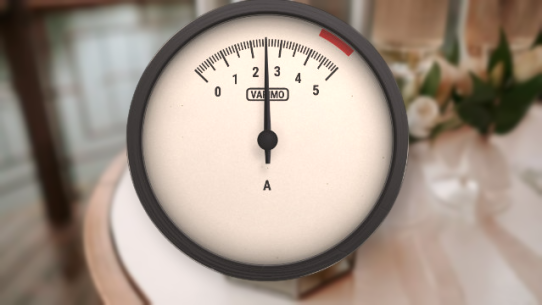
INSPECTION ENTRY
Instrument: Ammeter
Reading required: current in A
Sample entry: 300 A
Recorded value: 2.5 A
